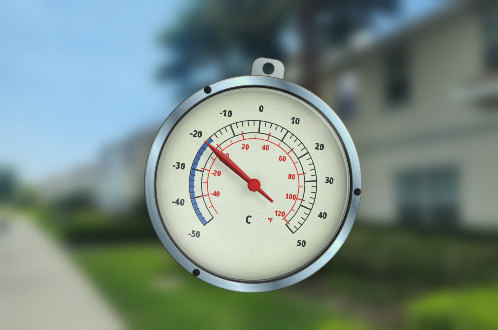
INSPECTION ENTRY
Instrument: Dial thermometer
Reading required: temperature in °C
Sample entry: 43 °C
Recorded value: -20 °C
